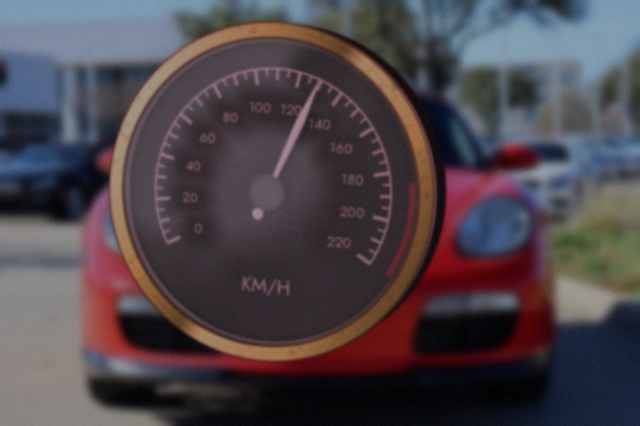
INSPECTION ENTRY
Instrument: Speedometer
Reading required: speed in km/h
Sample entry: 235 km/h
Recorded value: 130 km/h
